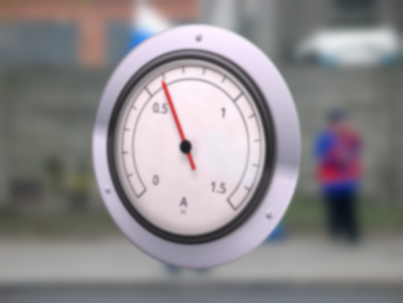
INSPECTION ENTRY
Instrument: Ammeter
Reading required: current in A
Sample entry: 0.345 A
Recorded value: 0.6 A
